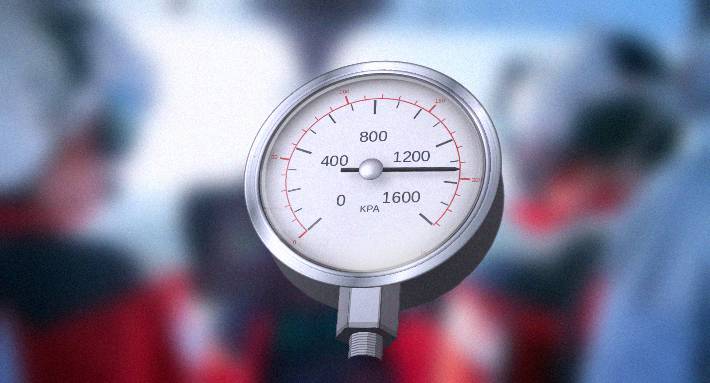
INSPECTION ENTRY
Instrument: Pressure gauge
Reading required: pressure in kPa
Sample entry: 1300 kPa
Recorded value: 1350 kPa
